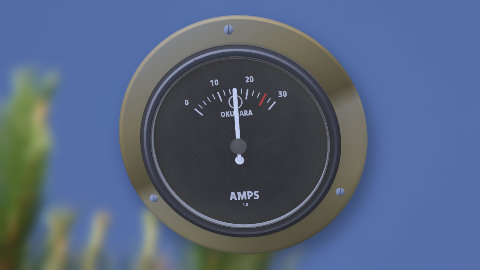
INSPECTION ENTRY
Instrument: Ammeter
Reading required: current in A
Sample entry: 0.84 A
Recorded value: 16 A
